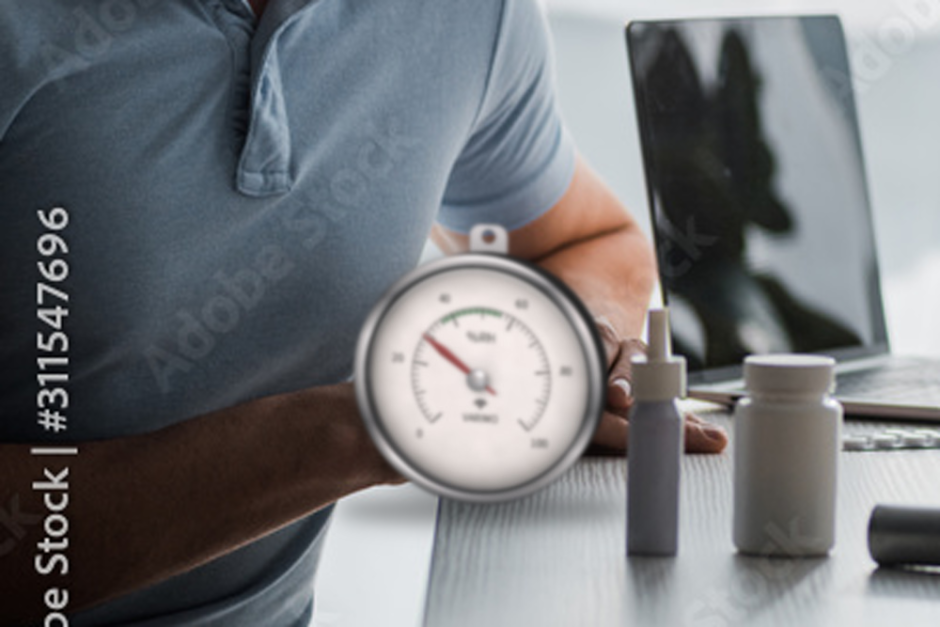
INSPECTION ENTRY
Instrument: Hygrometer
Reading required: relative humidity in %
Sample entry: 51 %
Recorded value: 30 %
